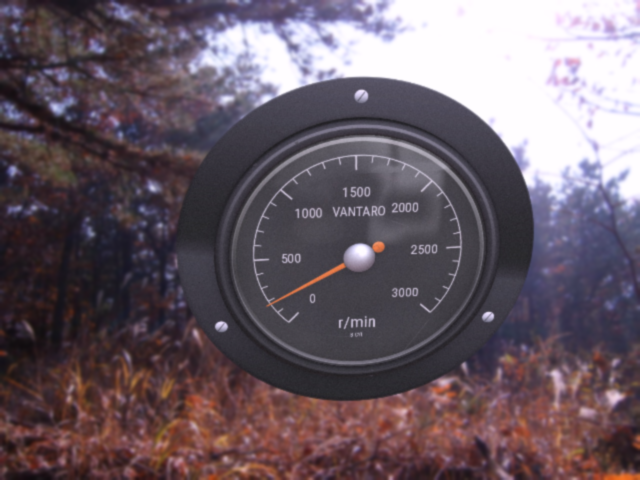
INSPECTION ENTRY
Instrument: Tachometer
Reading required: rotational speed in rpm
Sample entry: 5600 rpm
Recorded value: 200 rpm
